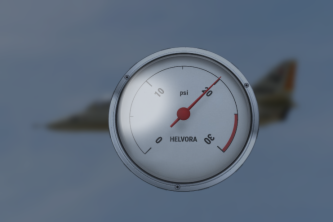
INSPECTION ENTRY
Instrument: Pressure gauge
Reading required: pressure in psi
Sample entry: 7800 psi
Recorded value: 20 psi
